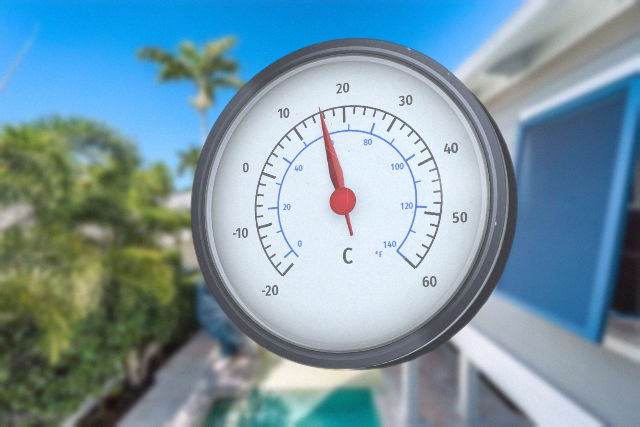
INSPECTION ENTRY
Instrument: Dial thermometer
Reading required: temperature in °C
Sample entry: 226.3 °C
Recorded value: 16 °C
